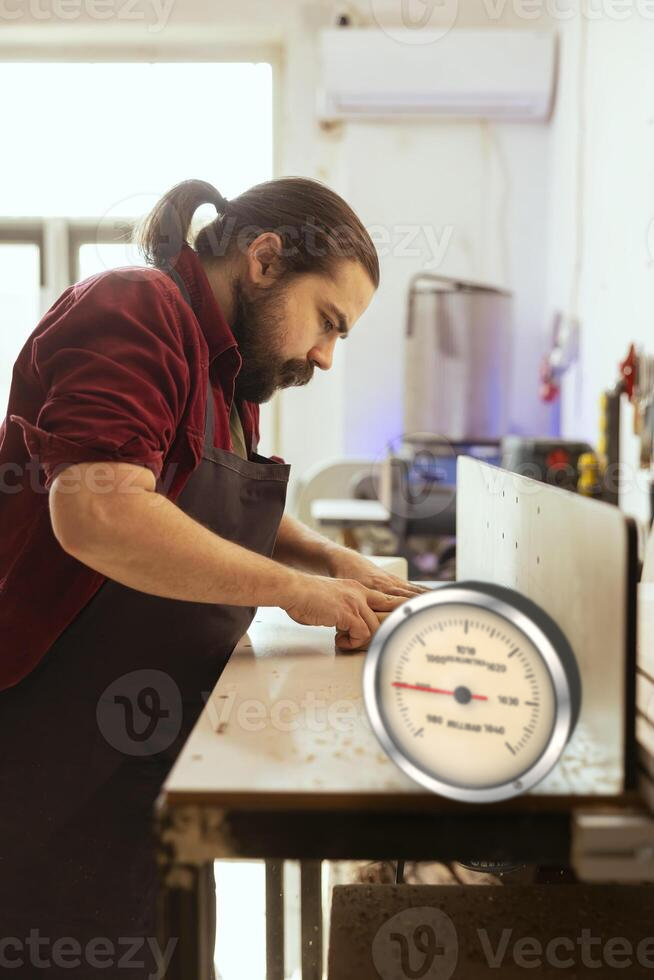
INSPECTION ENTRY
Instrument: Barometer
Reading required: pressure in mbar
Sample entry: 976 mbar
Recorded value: 990 mbar
